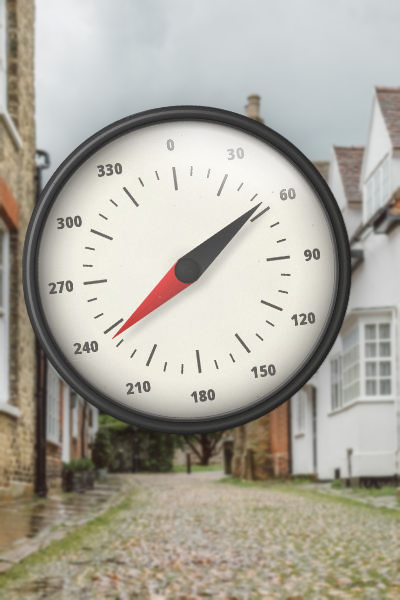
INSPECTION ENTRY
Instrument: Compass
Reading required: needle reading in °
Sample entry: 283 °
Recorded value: 235 °
